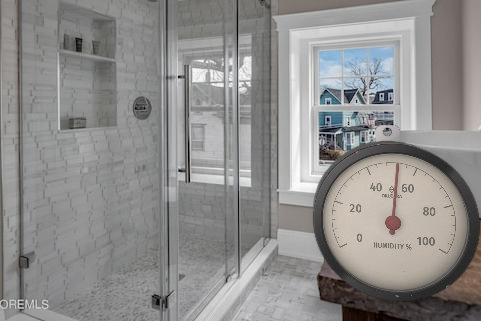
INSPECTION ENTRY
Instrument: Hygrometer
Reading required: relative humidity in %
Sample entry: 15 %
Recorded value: 52 %
